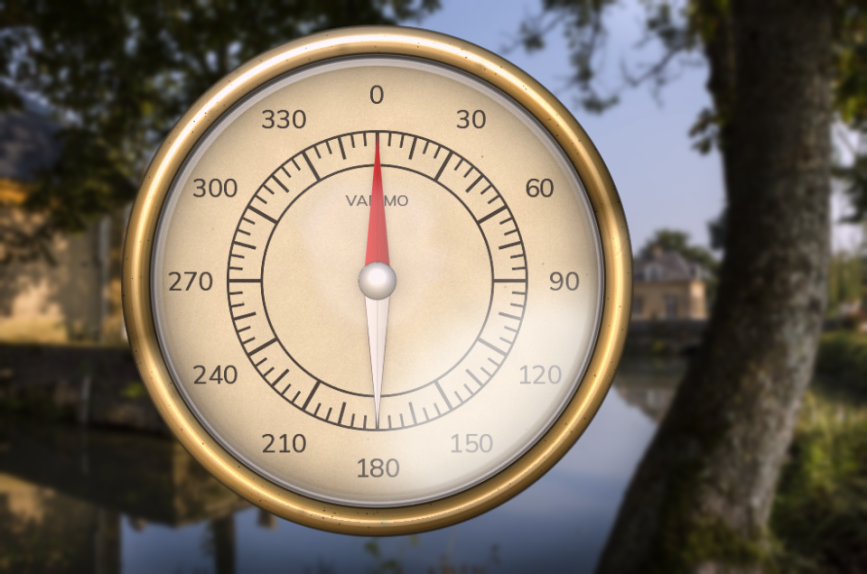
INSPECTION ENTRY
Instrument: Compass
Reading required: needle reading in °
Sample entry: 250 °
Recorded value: 0 °
